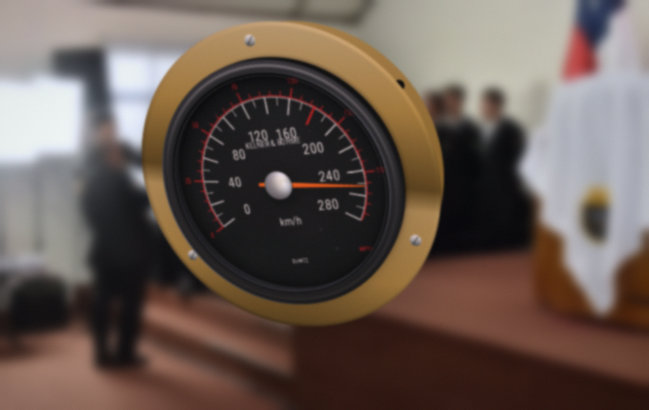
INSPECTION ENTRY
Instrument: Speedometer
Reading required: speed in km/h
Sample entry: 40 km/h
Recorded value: 250 km/h
